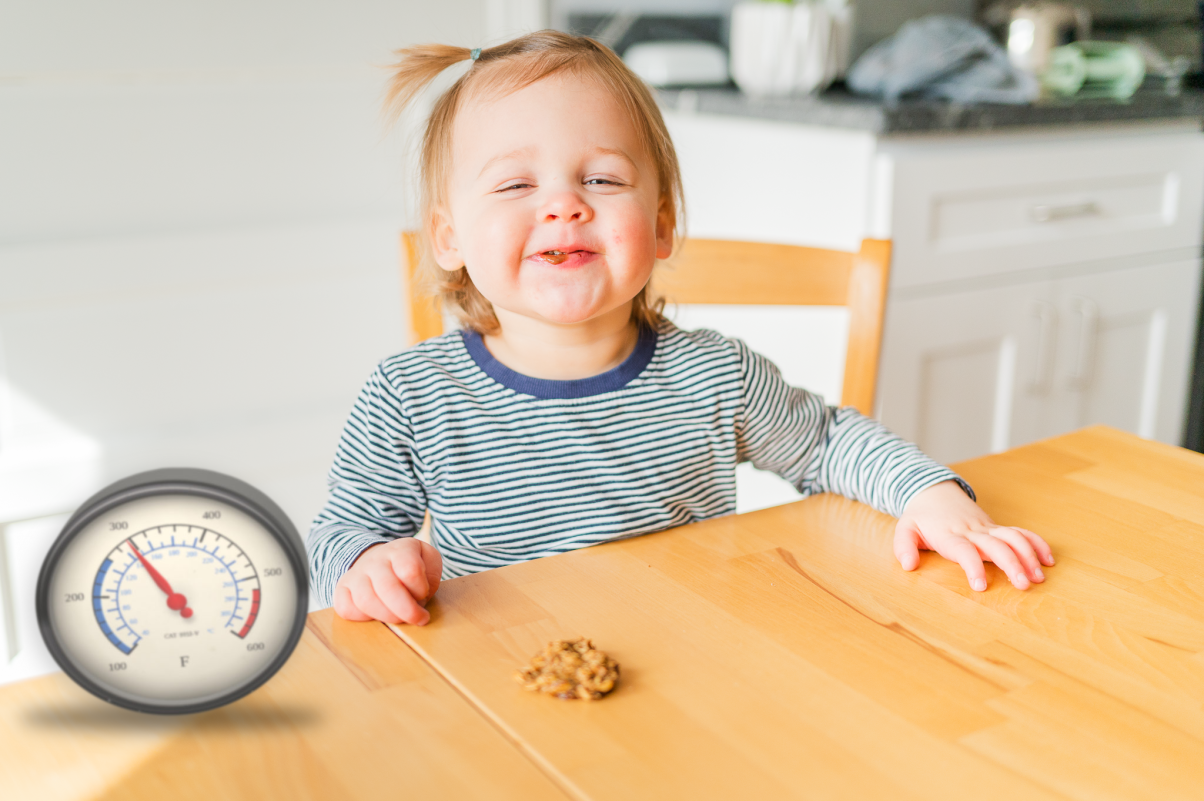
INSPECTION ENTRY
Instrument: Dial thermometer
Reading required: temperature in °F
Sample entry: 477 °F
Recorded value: 300 °F
